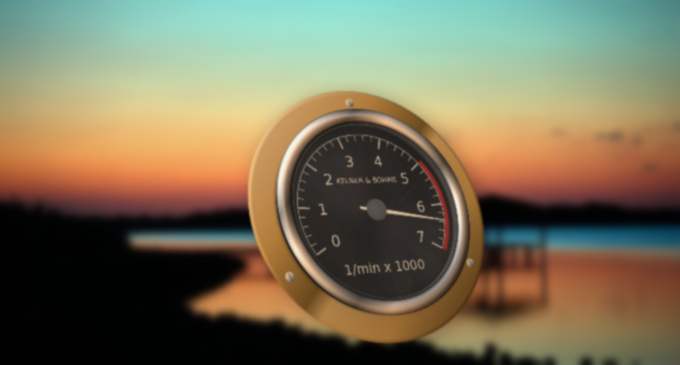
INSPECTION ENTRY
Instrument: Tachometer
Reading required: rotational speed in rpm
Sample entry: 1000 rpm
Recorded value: 6400 rpm
